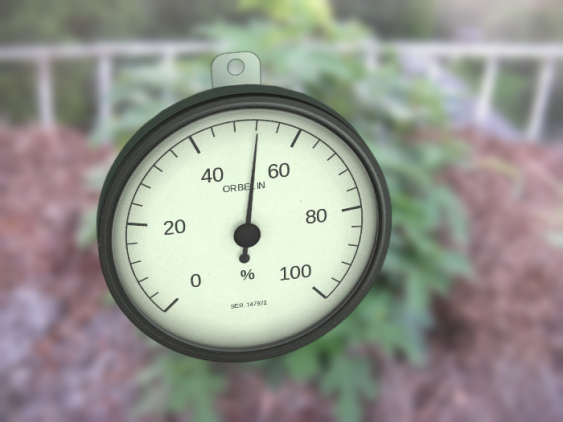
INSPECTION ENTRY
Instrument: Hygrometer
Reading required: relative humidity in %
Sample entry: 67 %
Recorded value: 52 %
